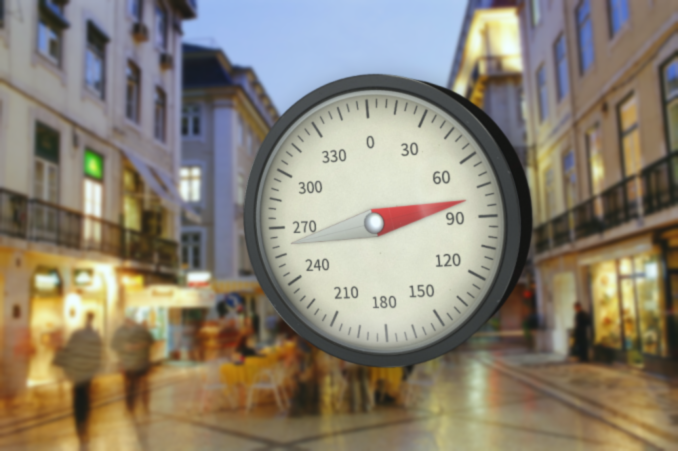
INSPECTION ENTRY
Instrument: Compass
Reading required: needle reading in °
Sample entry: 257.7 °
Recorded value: 80 °
